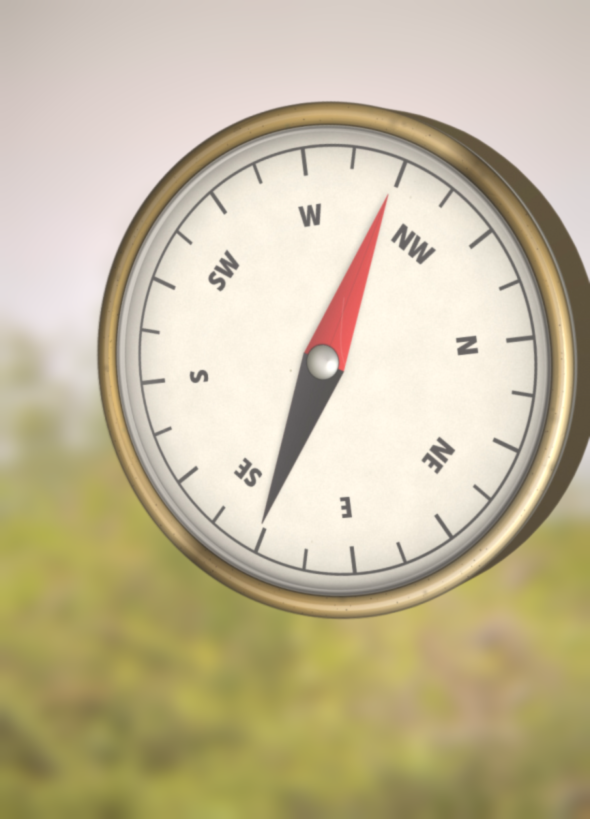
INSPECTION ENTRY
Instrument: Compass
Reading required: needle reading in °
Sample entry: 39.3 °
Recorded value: 300 °
